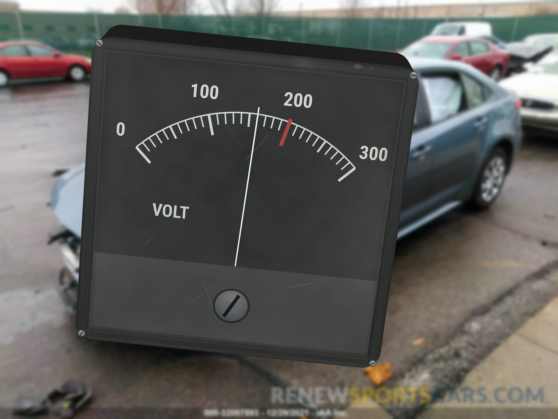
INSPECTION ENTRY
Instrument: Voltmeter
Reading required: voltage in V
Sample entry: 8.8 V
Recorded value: 160 V
